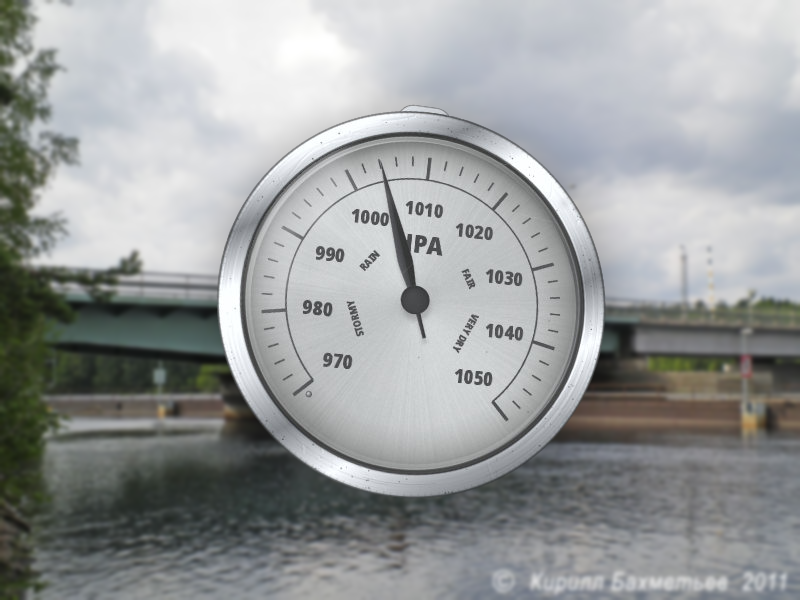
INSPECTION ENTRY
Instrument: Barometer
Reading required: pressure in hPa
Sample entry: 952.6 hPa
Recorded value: 1004 hPa
